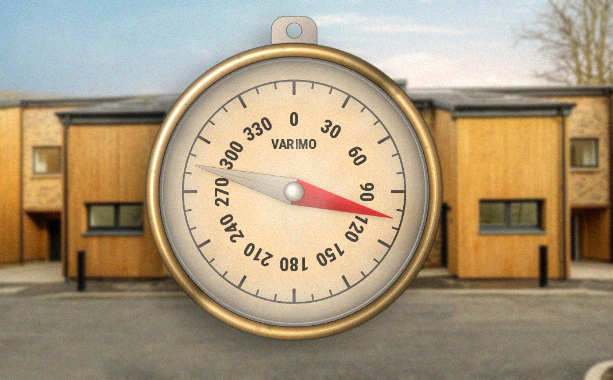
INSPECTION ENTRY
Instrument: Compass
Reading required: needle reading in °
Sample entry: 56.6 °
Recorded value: 105 °
